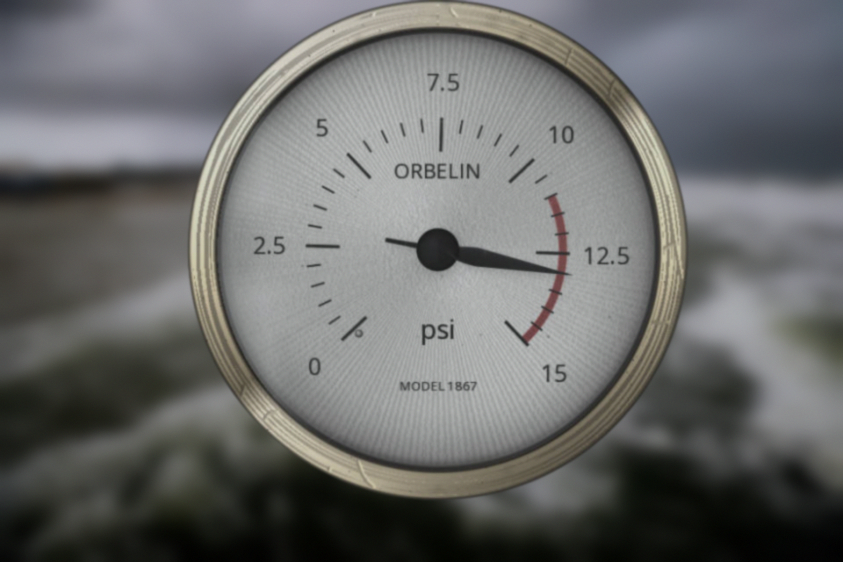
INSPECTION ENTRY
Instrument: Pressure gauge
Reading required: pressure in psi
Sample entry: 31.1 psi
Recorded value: 13 psi
